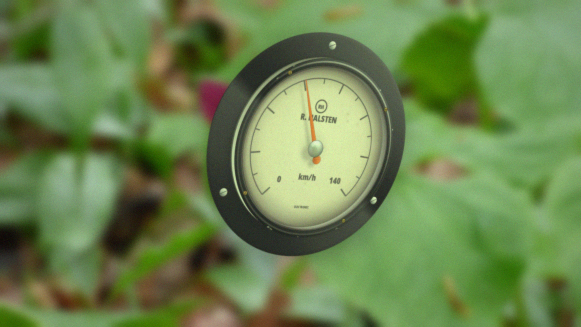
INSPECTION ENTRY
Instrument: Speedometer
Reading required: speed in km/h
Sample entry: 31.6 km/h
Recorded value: 60 km/h
